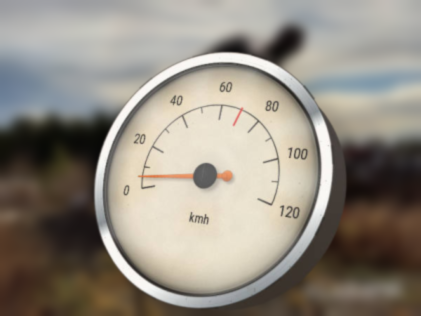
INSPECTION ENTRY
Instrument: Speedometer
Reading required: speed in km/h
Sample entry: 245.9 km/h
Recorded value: 5 km/h
